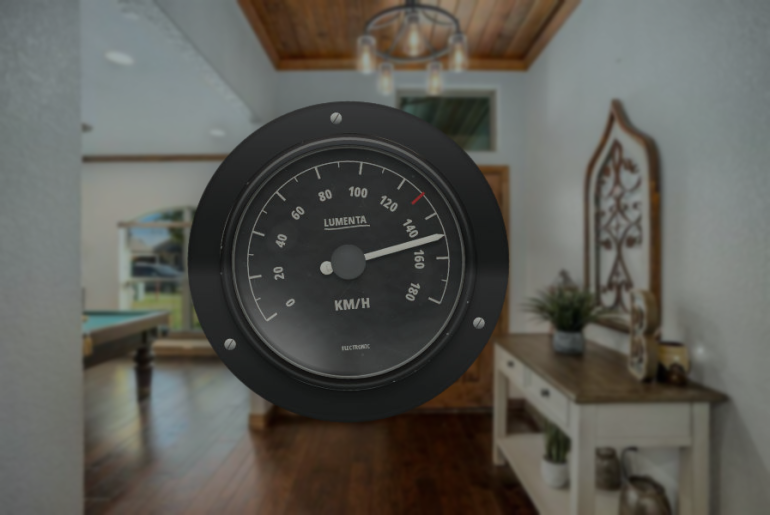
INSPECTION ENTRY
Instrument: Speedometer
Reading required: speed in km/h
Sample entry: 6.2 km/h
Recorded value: 150 km/h
